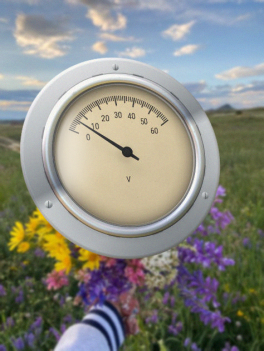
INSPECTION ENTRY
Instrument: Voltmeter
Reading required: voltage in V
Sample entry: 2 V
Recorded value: 5 V
